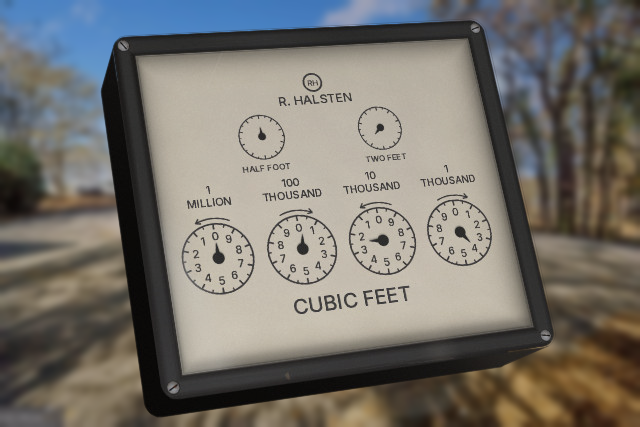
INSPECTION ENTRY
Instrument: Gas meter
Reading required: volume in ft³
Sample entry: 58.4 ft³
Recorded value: 2400 ft³
